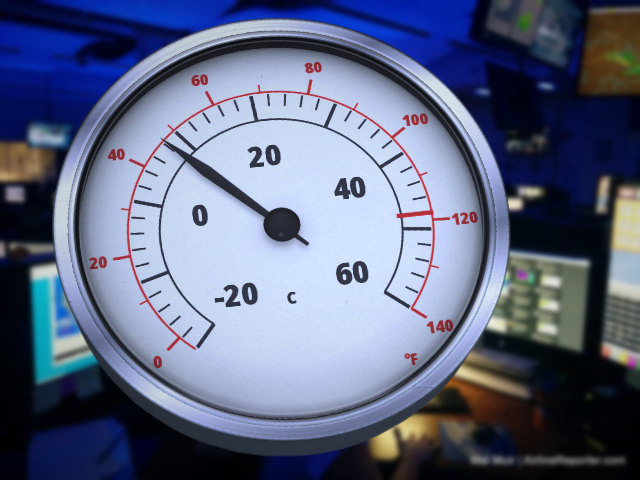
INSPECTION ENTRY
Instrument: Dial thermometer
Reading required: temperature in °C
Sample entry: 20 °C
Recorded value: 8 °C
